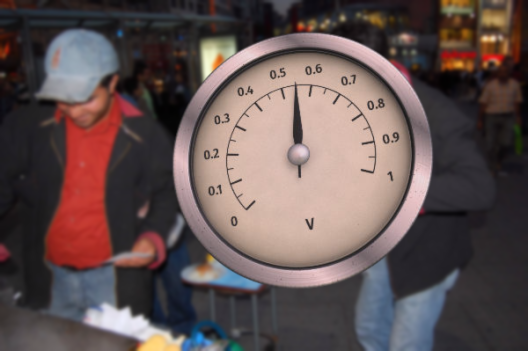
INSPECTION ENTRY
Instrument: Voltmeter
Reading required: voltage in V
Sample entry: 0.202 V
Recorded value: 0.55 V
